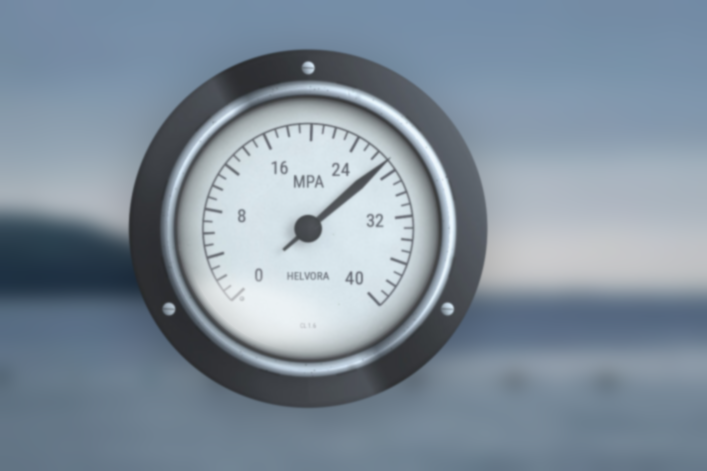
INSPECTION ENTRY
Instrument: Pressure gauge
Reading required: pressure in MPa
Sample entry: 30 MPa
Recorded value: 27 MPa
